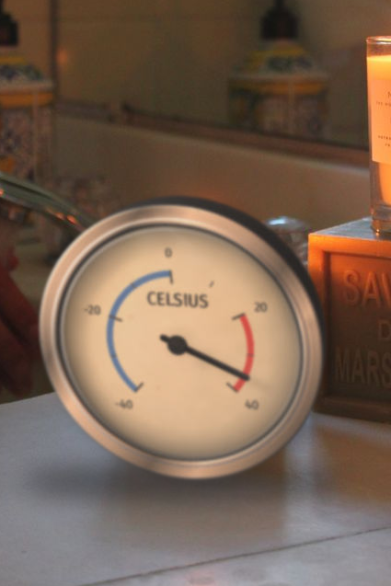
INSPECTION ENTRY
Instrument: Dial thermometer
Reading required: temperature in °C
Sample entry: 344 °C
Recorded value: 35 °C
